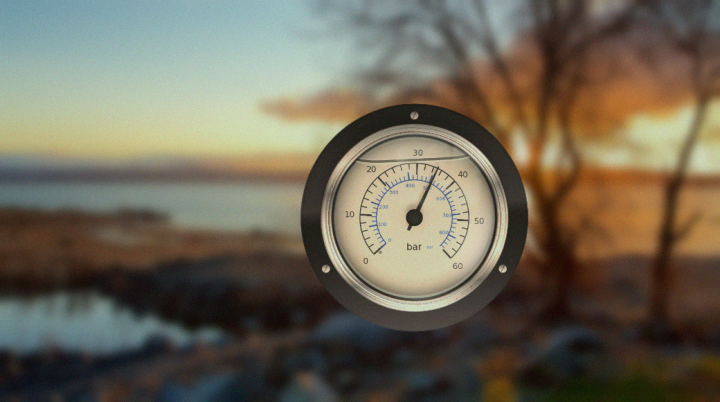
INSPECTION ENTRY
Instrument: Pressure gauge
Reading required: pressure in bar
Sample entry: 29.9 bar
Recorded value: 35 bar
